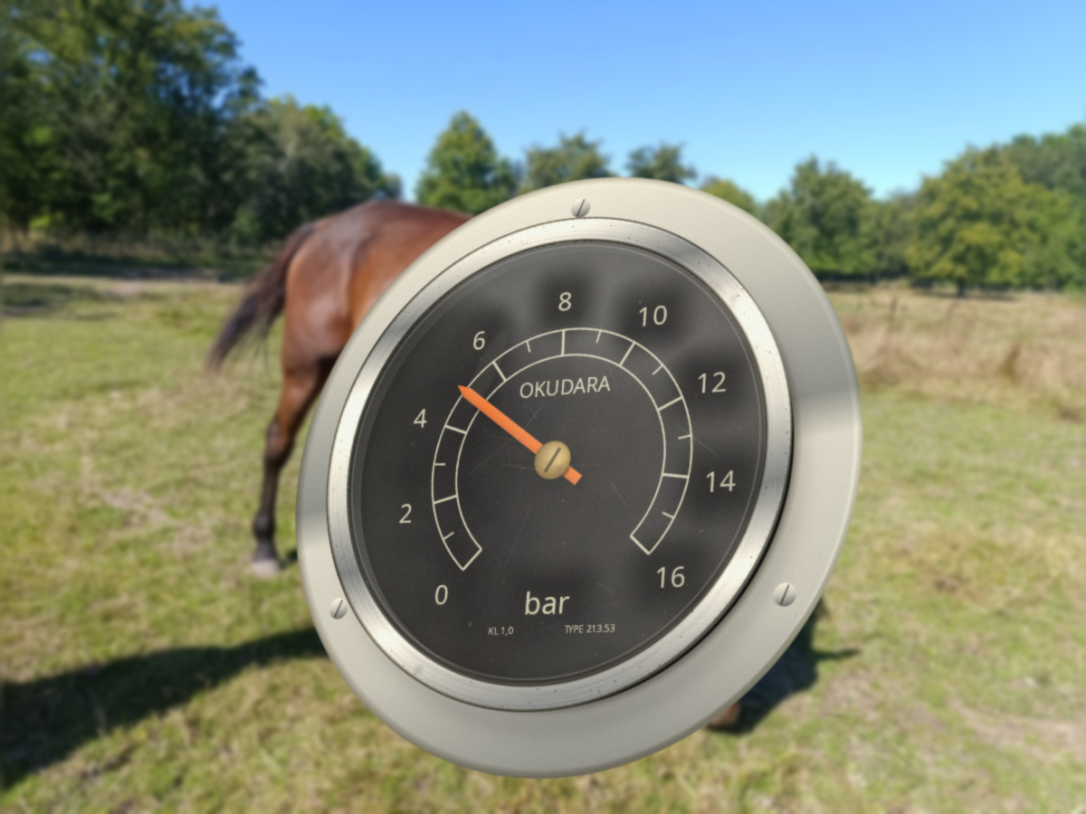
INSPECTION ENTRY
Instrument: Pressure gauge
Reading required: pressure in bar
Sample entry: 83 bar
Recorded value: 5 bar
